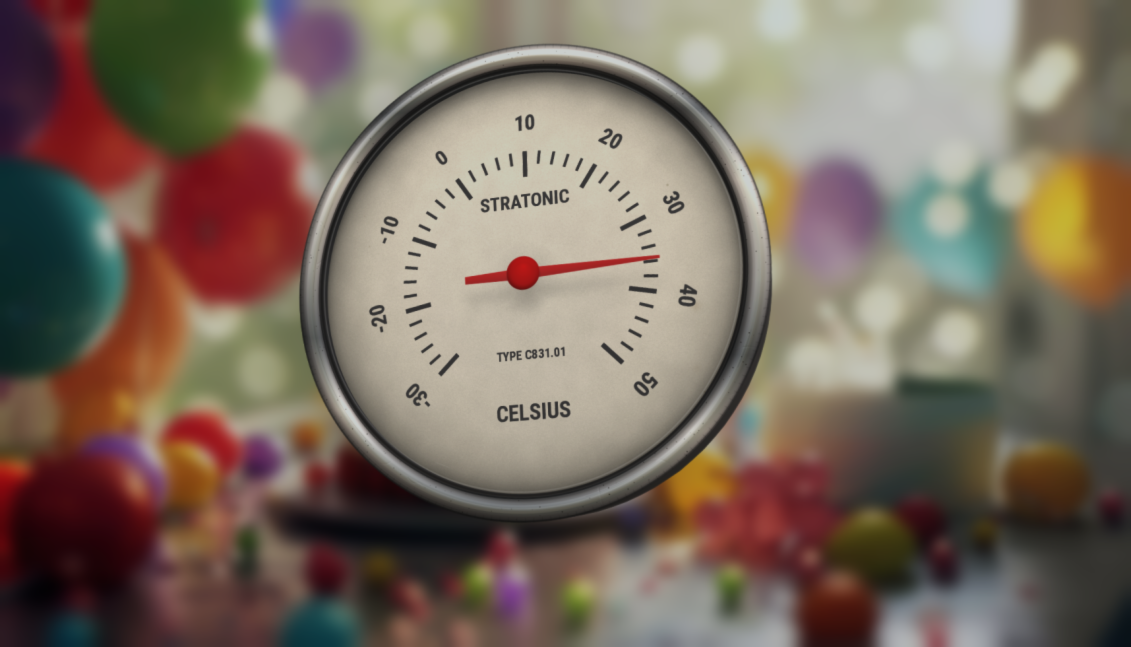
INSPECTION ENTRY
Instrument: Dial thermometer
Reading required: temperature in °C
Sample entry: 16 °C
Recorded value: 36 °C
